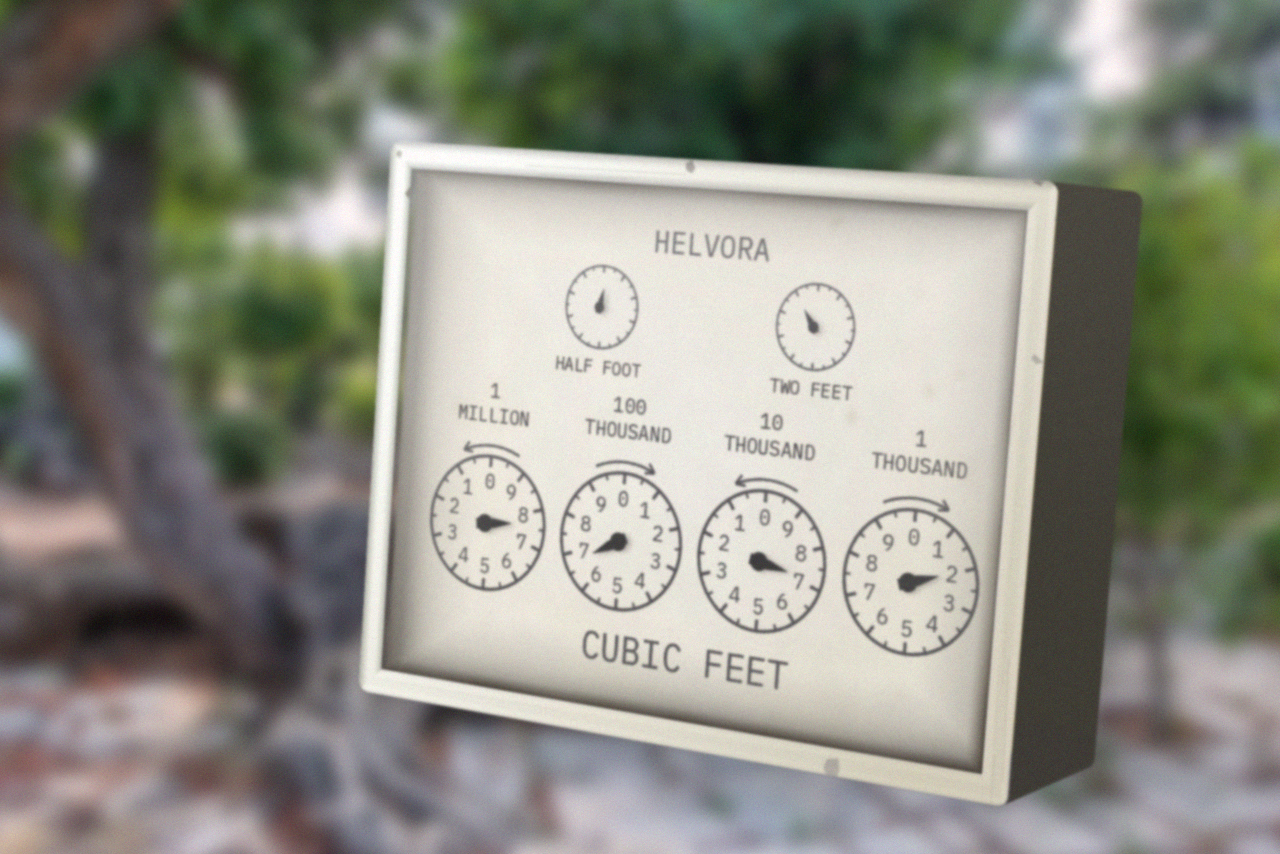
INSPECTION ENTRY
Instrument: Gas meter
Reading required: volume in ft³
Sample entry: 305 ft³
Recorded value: 767200 ft³
